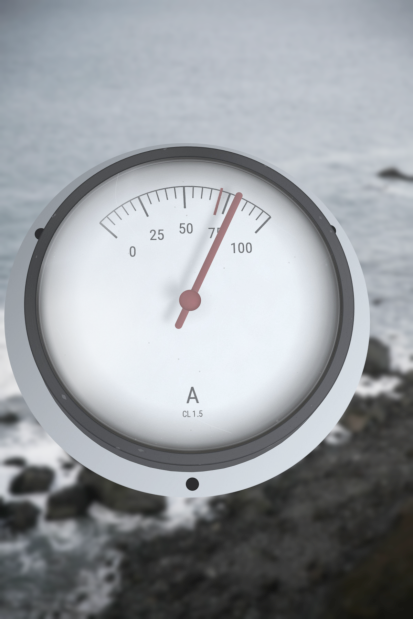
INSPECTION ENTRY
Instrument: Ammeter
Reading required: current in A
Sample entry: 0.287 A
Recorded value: 80 A
